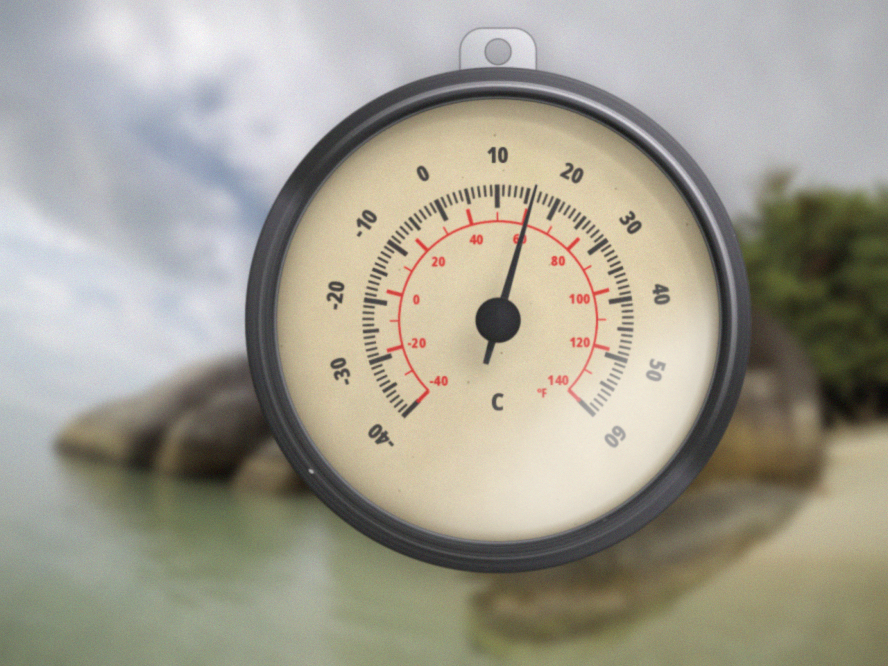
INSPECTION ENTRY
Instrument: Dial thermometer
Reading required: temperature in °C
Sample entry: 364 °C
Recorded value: 16 °C
